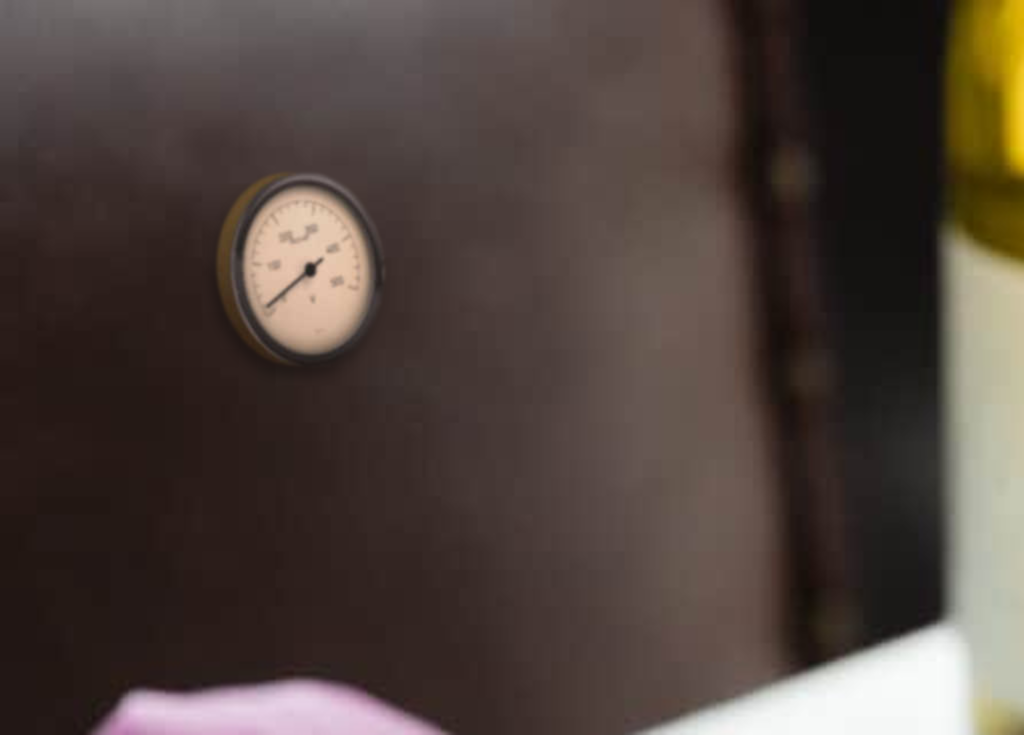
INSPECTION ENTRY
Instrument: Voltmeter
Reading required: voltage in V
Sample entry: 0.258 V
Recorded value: 20 V
